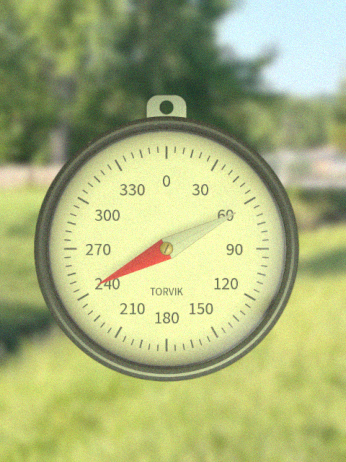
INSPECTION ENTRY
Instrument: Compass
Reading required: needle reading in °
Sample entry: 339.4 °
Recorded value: 242.5 °
